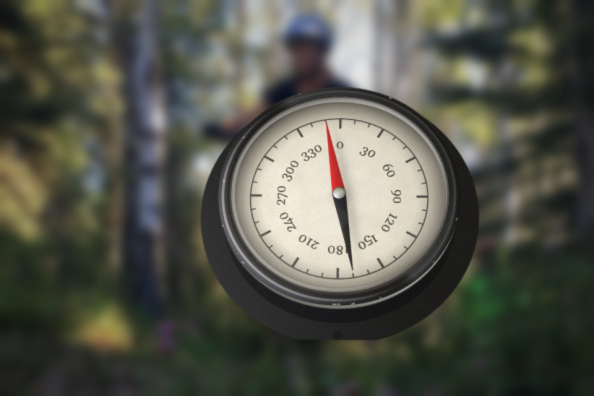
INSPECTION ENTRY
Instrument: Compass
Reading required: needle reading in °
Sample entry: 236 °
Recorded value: 350 °
